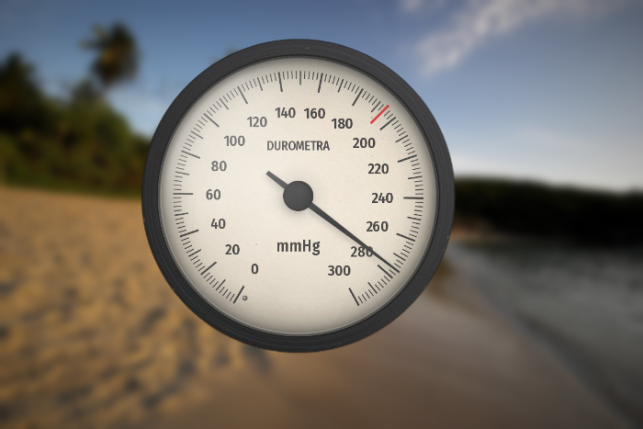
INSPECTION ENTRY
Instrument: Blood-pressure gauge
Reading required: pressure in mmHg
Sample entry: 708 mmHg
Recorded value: 276 mmHg
